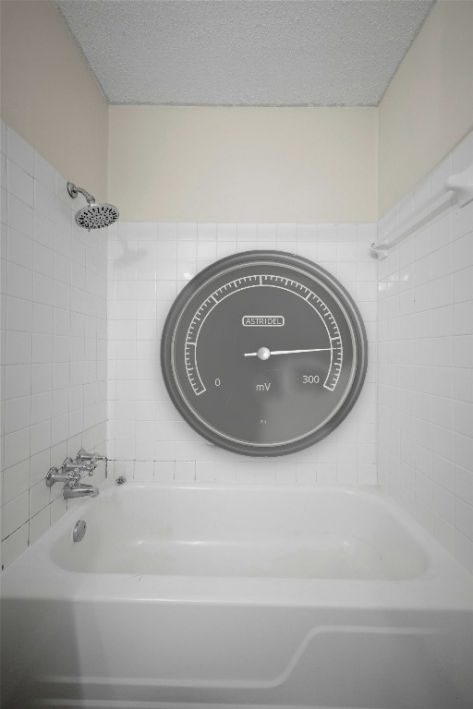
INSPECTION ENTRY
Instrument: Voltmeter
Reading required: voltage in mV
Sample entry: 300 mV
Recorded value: 260 mV
